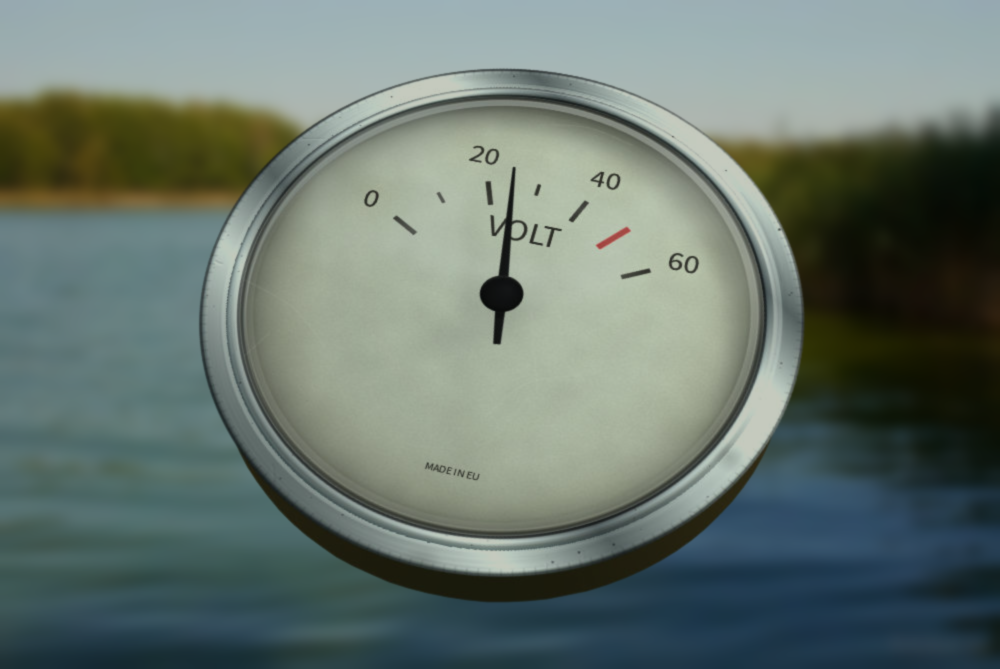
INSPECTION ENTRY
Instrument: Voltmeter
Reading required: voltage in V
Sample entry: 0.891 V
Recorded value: 25 V
